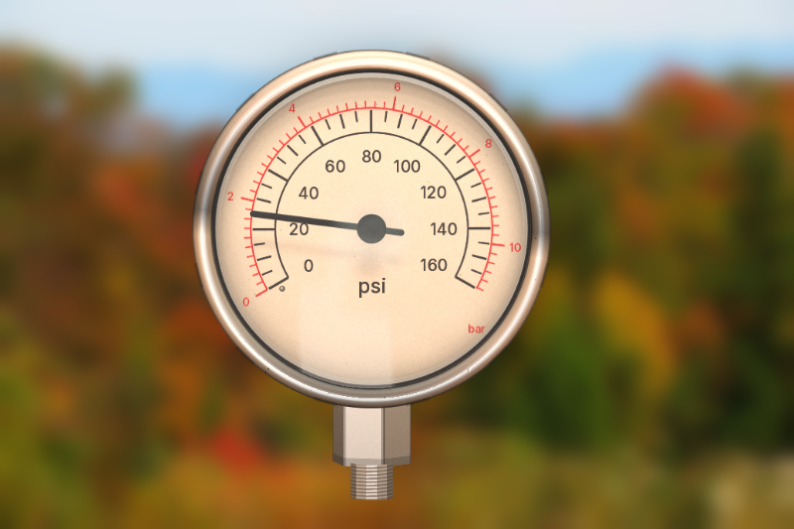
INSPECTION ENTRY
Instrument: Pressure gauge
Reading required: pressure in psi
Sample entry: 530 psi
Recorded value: 25 psi
